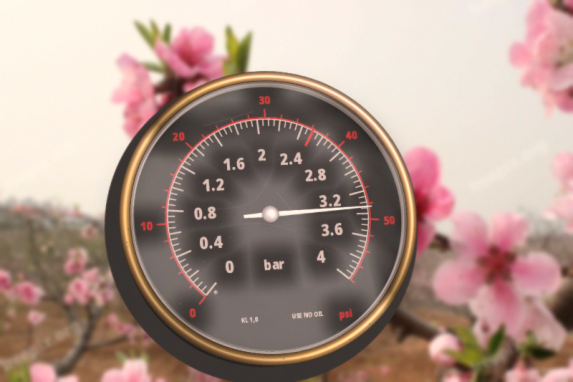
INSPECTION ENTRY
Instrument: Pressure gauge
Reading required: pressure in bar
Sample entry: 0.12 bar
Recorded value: 3.35 bar
